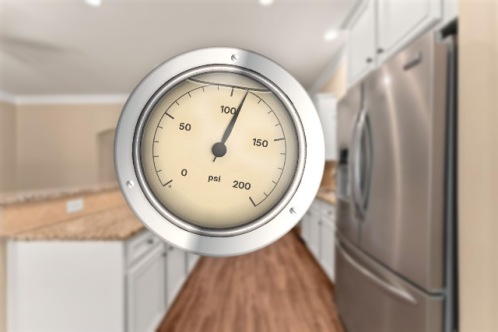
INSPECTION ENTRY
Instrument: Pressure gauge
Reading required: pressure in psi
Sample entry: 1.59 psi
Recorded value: 110 psi
